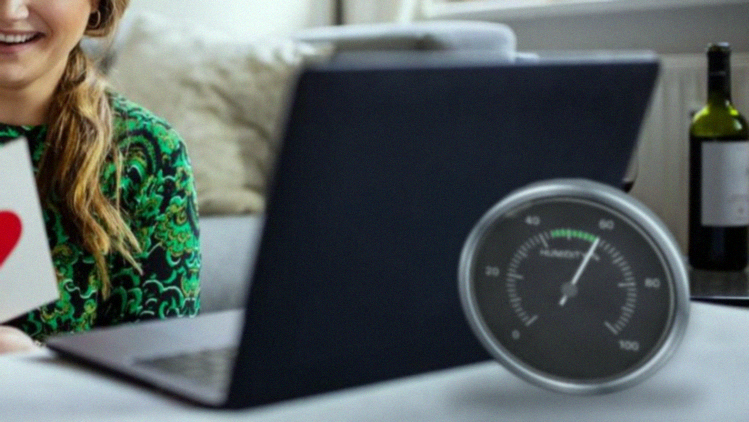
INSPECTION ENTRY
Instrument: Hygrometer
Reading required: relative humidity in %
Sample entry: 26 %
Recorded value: 60 %
